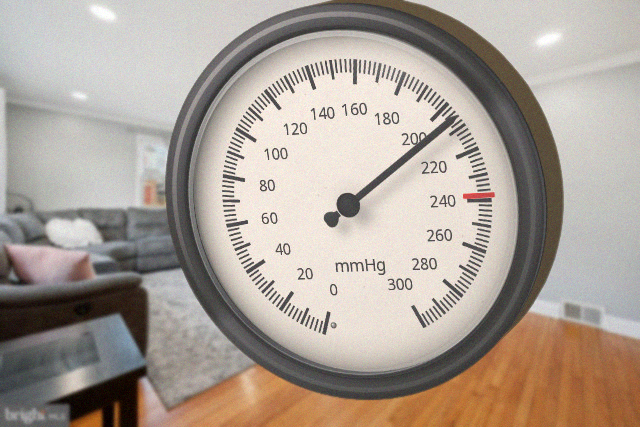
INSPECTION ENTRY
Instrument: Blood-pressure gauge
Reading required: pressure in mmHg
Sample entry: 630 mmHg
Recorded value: 206 mmHg
